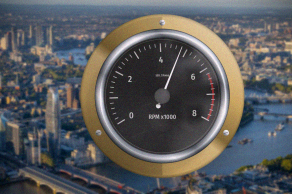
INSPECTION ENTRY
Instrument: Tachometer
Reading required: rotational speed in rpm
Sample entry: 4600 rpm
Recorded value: 4800 rpm
